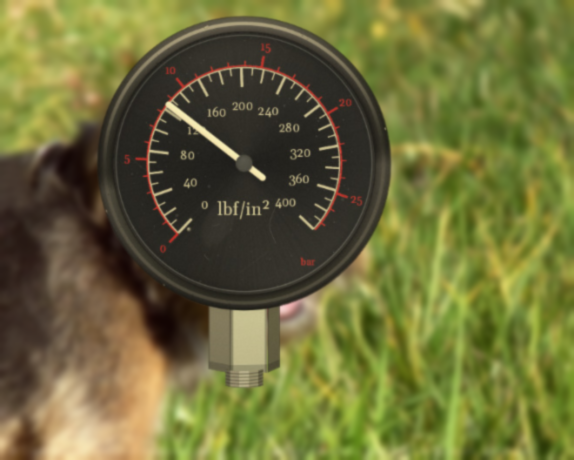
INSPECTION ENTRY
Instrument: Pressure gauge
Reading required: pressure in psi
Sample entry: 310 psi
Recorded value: 125 psi
